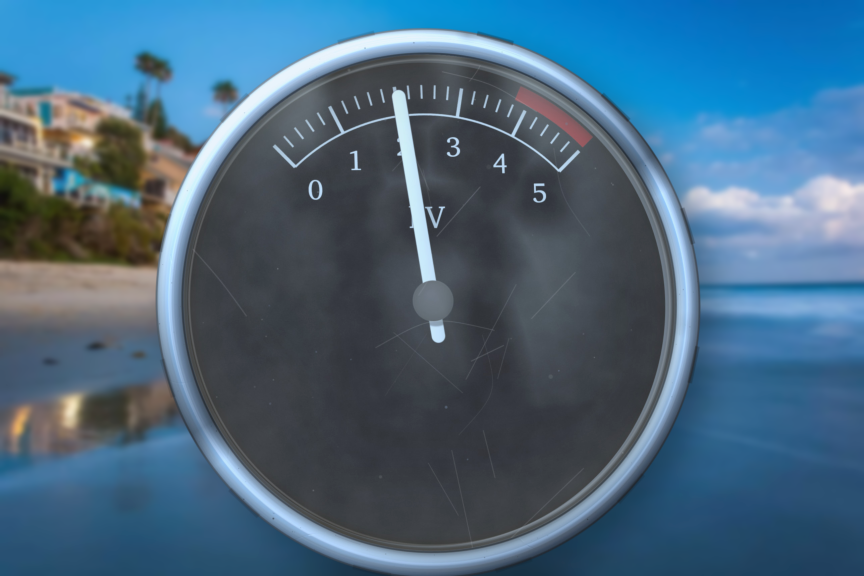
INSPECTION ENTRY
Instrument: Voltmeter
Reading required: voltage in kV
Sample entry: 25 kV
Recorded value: 2 kV
